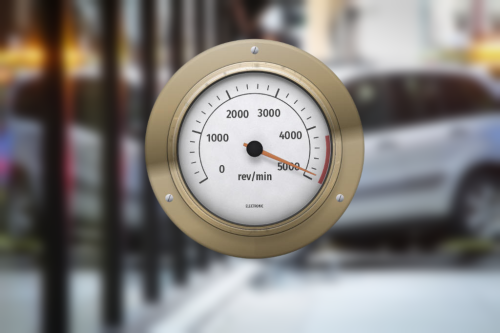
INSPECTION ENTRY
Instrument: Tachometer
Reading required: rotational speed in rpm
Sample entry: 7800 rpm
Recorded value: 4900 rpm
